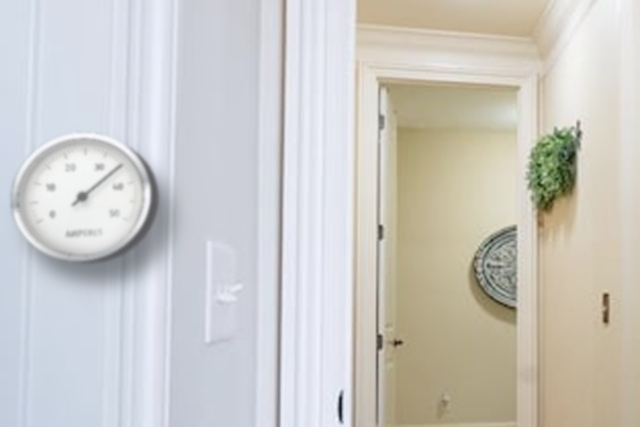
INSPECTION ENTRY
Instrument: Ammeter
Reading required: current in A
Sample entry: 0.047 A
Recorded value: 35 A
